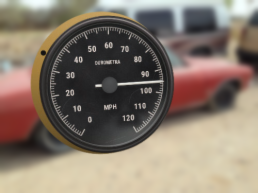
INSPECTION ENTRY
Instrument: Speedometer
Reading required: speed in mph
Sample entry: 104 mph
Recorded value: 95 mph
